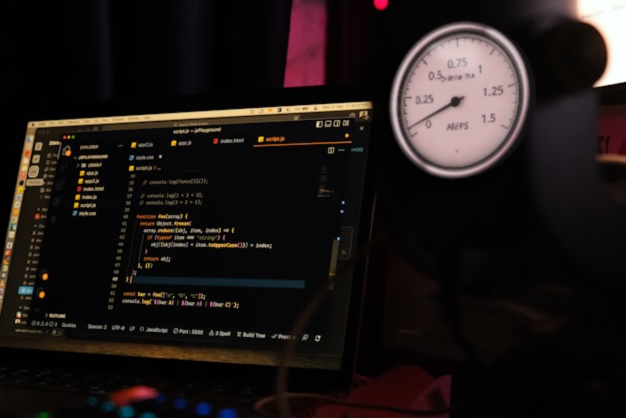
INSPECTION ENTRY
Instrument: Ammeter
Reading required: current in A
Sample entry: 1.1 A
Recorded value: 0.05 A
